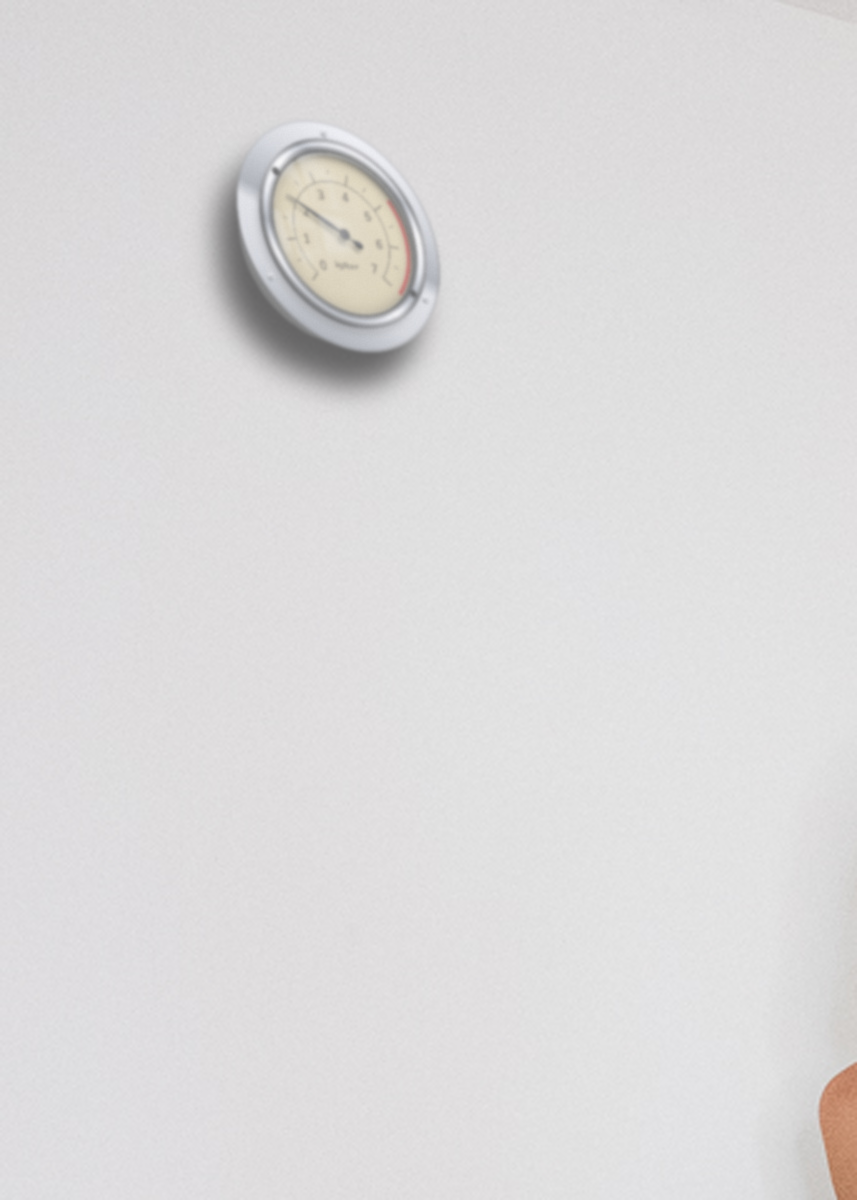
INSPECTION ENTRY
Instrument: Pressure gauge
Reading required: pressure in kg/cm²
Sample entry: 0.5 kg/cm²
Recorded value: 2 kg/cm²
